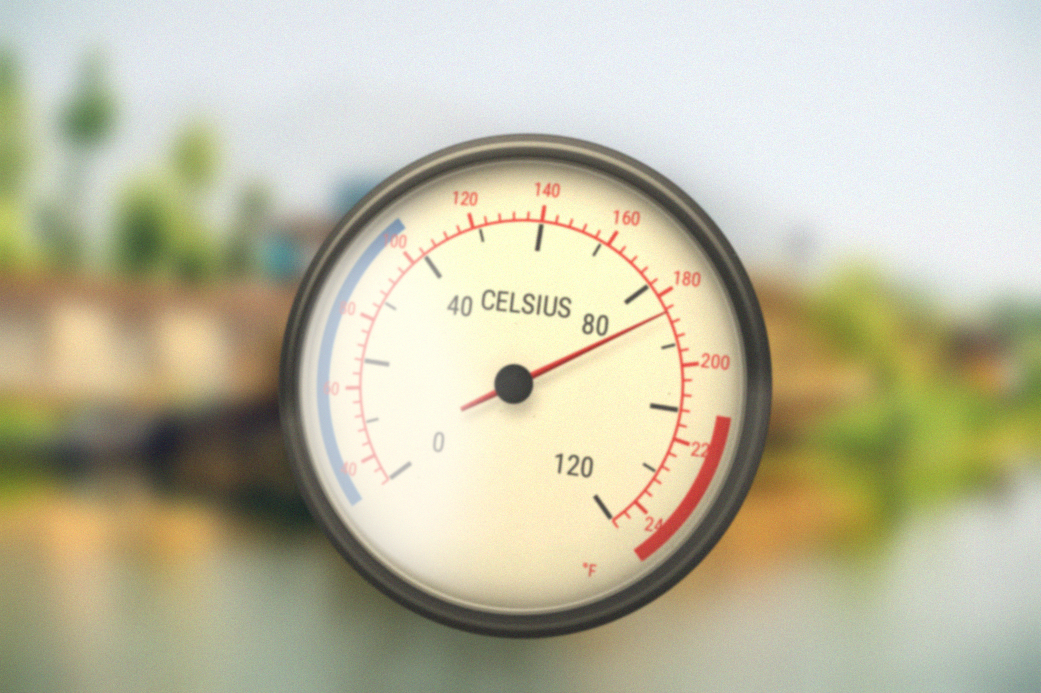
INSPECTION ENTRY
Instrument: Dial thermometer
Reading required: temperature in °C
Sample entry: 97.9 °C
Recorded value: 85 °C
